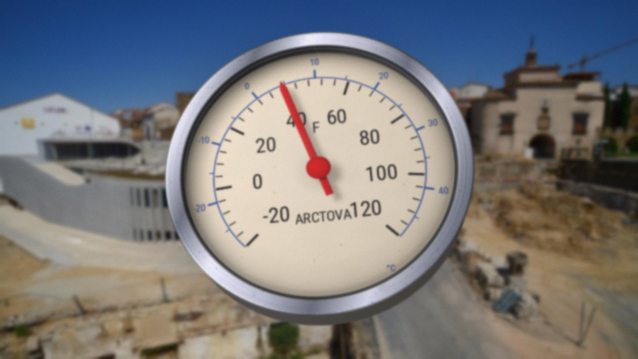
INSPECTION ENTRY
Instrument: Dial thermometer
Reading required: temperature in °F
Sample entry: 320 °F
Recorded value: 40 °F
